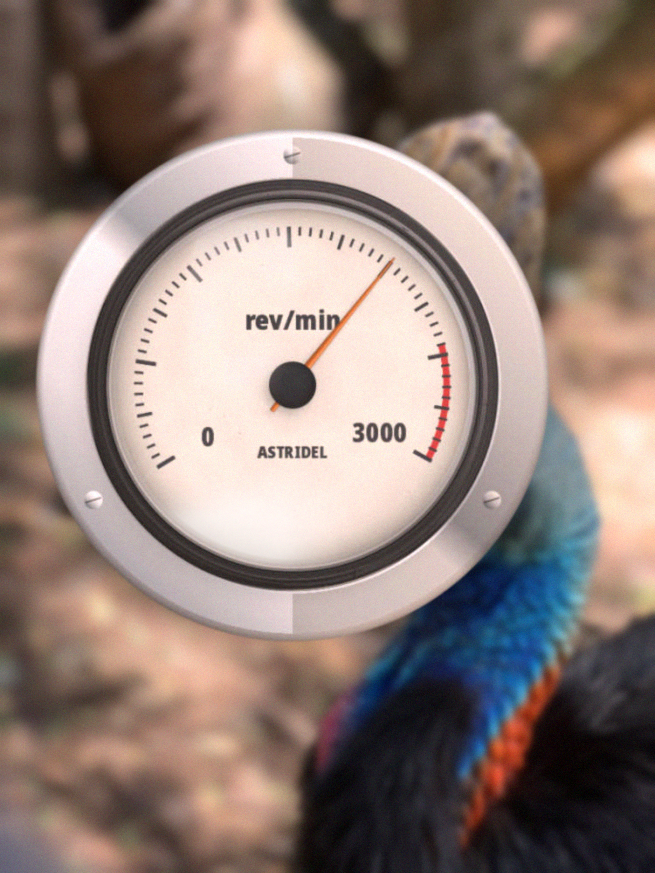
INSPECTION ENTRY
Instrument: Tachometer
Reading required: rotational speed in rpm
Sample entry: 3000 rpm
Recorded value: 2000 rpm
